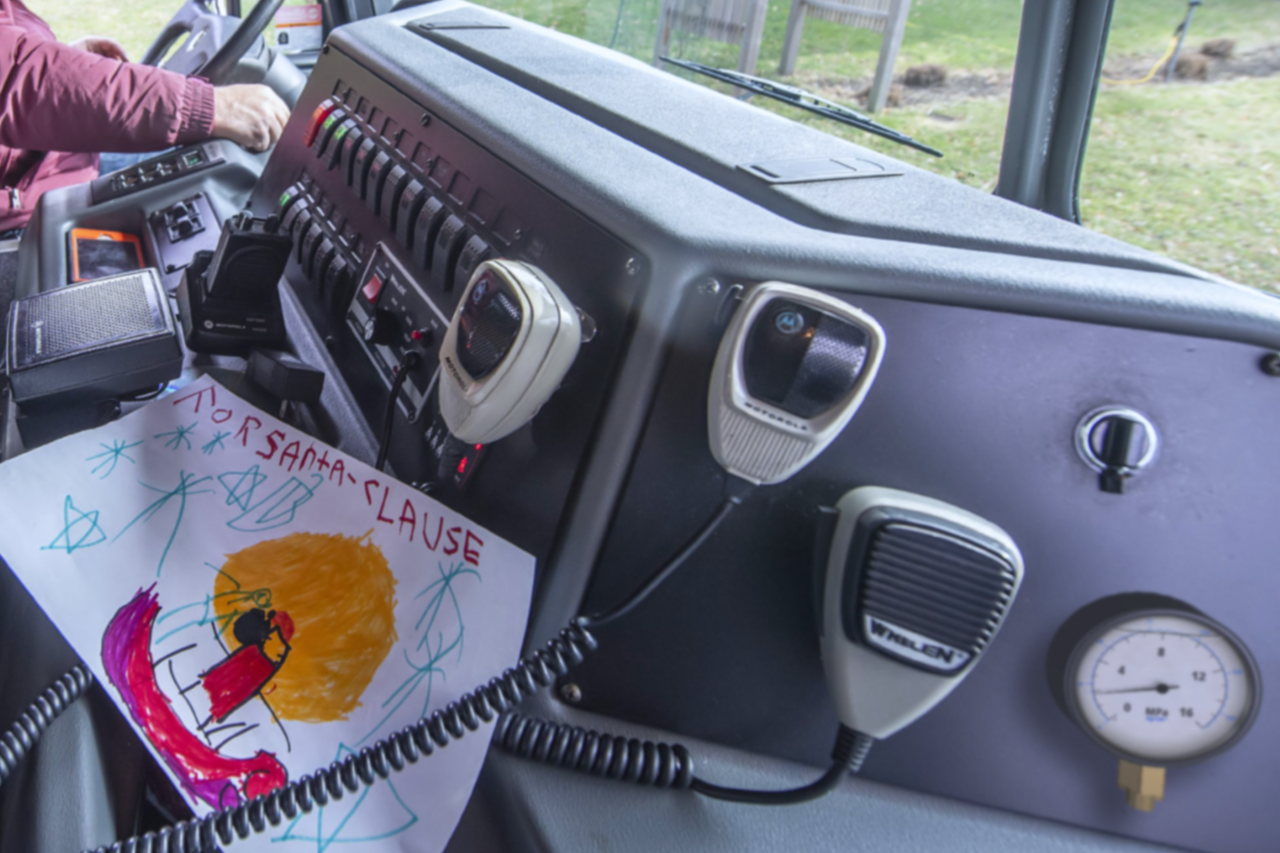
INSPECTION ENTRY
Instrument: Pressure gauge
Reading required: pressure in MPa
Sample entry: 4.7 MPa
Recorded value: 2 MPa
